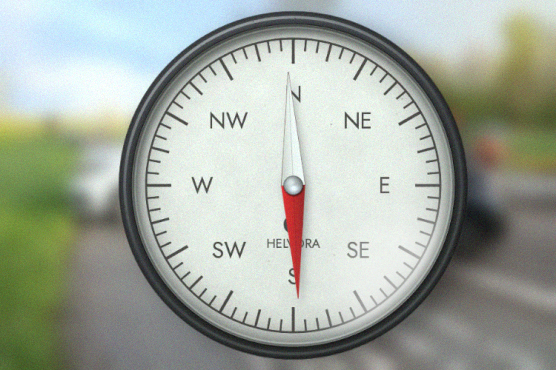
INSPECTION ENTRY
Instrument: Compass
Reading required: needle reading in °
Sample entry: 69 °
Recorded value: 177.5 °
